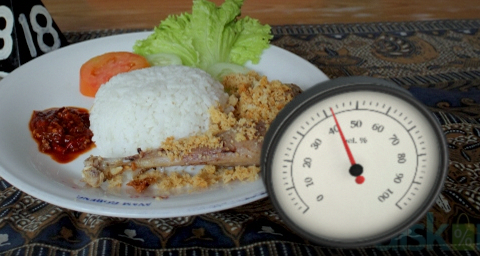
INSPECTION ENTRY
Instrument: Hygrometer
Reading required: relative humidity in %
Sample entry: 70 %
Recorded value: 42 %
